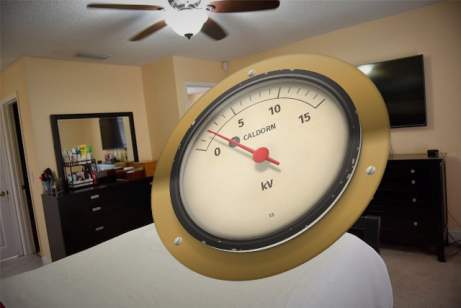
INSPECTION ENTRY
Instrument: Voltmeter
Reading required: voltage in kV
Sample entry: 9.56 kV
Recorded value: 2 kV
